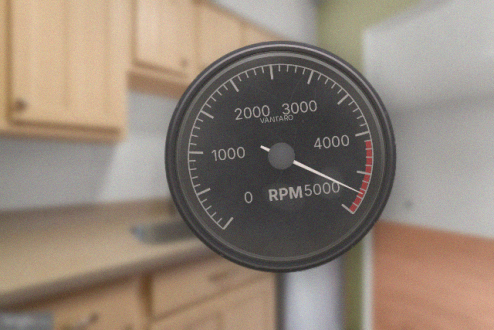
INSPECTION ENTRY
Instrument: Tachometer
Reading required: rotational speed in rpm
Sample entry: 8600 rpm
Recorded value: 4750 rpm
